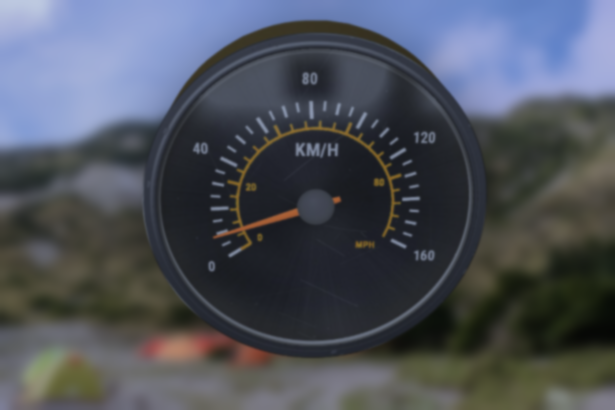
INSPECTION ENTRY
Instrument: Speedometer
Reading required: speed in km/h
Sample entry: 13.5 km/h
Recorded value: 10 km/h
